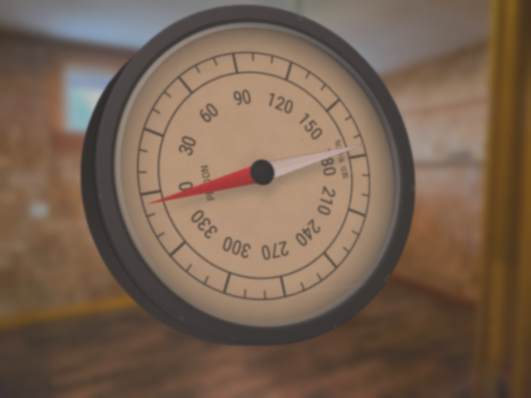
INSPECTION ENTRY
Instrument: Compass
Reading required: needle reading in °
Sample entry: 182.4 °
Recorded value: 355 °
